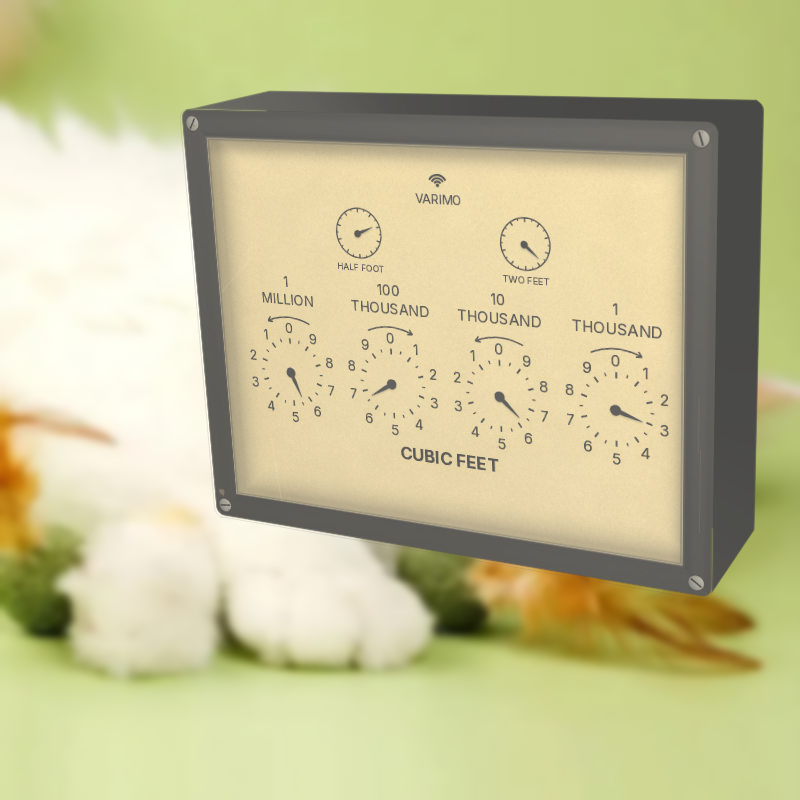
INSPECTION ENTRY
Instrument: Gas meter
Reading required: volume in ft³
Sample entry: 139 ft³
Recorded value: 566300 ft³
